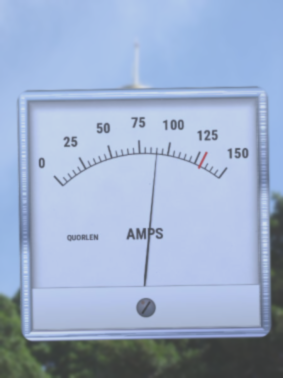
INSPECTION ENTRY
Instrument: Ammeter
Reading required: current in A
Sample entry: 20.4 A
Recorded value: 90 A
